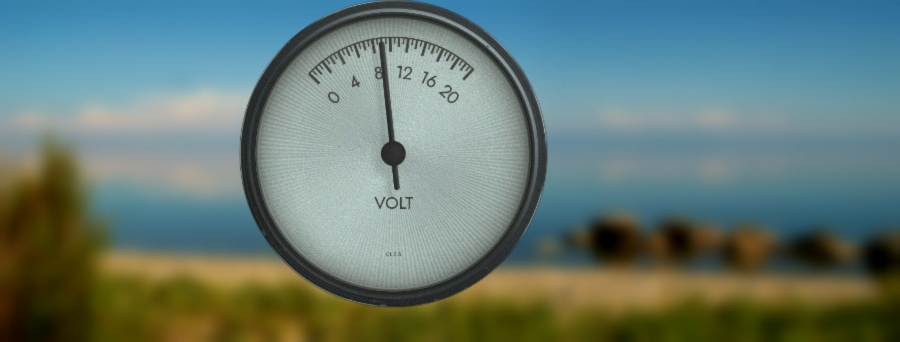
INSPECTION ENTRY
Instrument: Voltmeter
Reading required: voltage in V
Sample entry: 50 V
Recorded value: 9 V
